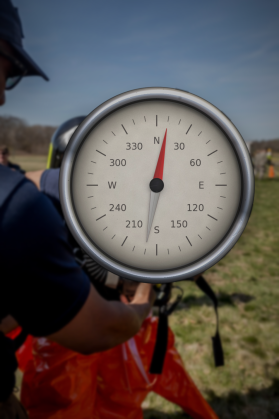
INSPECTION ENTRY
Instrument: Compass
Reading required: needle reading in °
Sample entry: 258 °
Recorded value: 10 °
